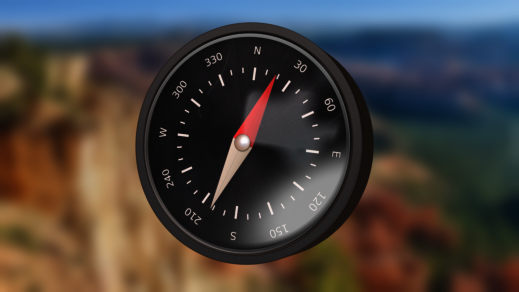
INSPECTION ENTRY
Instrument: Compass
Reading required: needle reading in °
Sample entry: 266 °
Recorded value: 20 °
